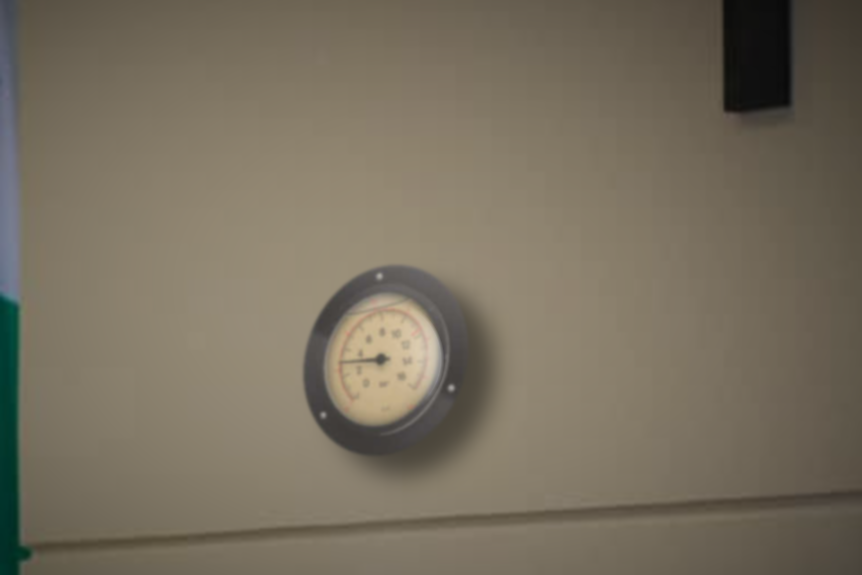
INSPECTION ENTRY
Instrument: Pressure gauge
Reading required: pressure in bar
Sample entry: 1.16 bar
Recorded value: 3 bar
